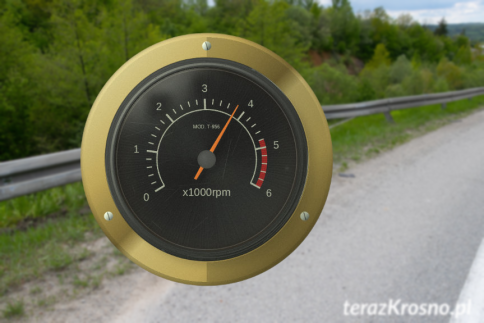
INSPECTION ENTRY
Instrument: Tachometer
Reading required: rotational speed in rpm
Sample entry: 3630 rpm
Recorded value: 3800 rpm
